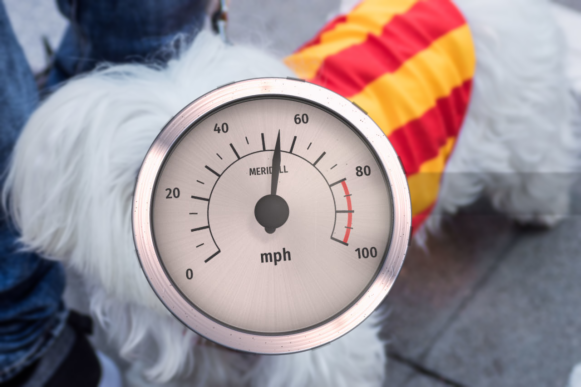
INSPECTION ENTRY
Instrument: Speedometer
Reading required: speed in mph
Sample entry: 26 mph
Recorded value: 55 mph
